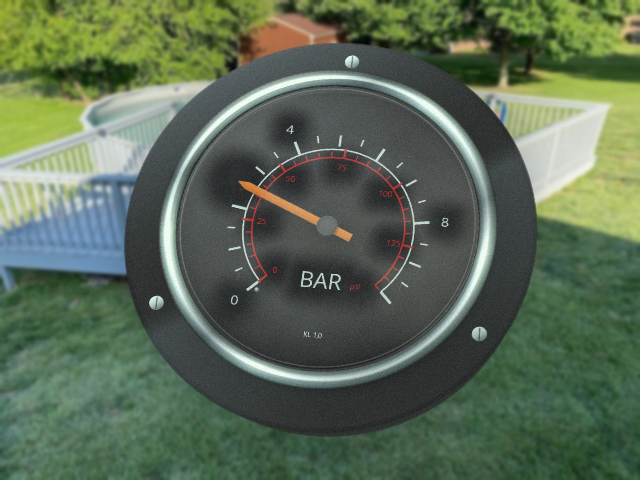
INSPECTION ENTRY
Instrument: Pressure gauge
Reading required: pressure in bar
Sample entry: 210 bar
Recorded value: 2.5 bar
